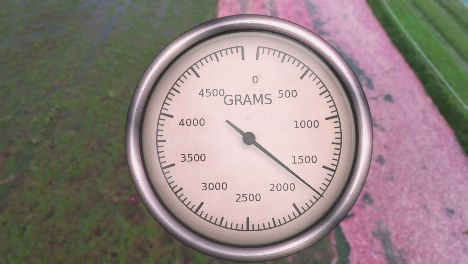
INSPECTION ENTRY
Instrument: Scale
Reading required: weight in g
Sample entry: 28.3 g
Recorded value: 1750 g
